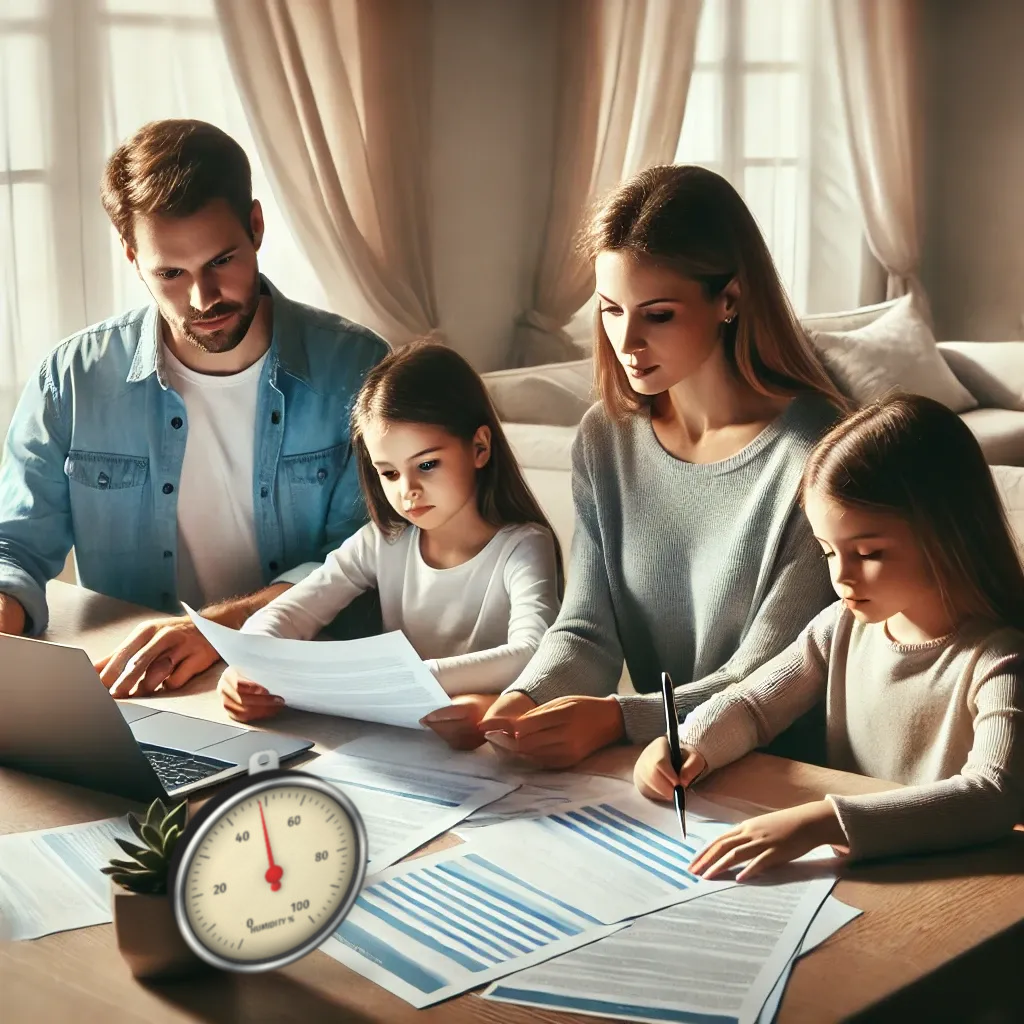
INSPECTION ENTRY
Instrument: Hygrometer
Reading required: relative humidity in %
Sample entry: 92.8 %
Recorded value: 48 %
